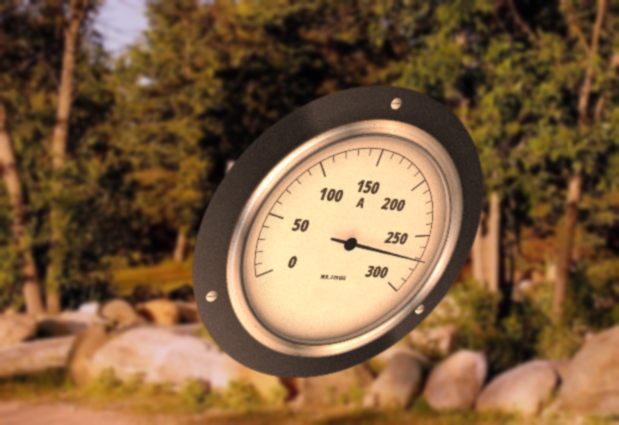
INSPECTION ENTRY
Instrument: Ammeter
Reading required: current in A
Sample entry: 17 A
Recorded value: 270 A
